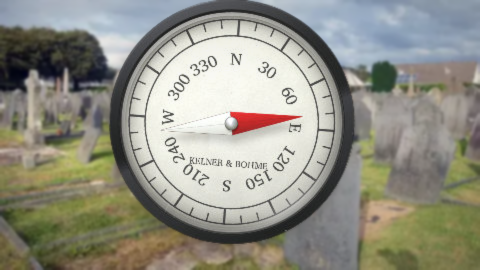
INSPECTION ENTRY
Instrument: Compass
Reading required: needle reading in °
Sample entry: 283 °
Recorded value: 80 °
